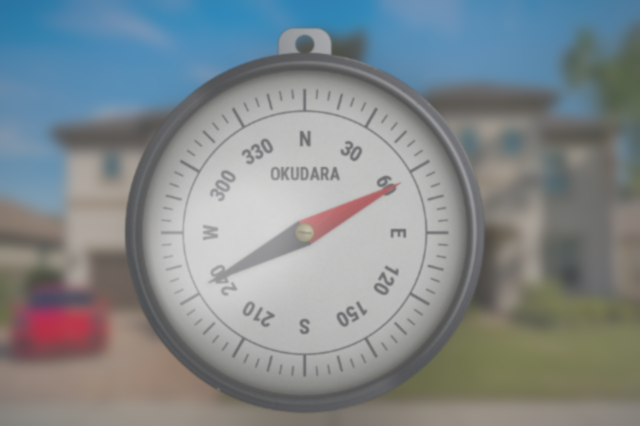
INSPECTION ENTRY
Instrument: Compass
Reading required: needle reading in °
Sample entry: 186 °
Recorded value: 62.5 °
